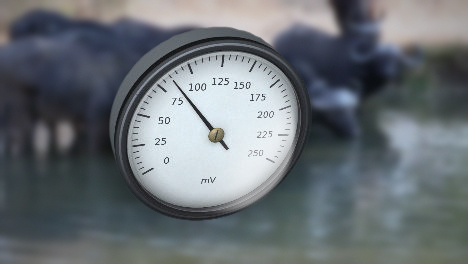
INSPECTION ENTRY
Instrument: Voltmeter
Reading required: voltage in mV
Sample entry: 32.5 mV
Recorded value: 85 mV
